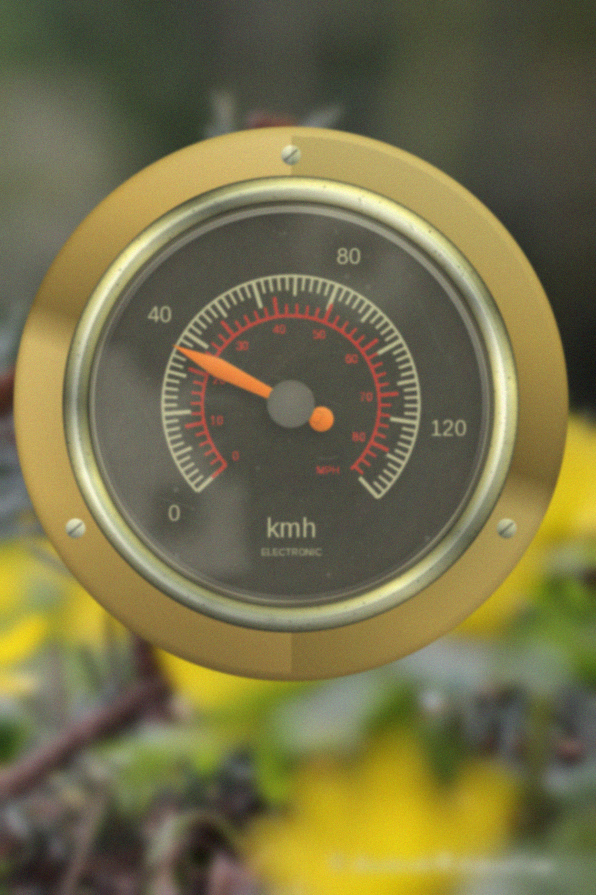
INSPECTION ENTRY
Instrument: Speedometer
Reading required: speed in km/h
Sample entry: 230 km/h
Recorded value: 36 km/h
